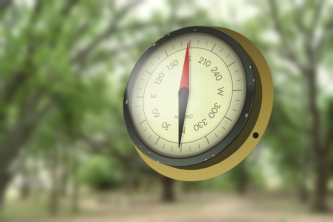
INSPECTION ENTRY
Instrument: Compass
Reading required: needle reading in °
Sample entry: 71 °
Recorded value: 180 °
